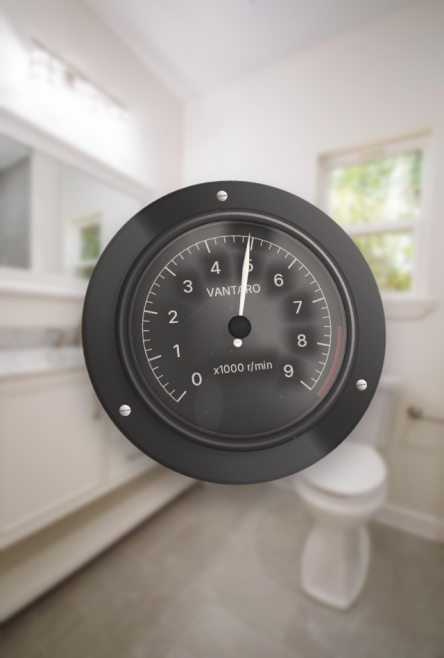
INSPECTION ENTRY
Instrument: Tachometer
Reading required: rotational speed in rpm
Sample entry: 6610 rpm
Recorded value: 4900 rpm
